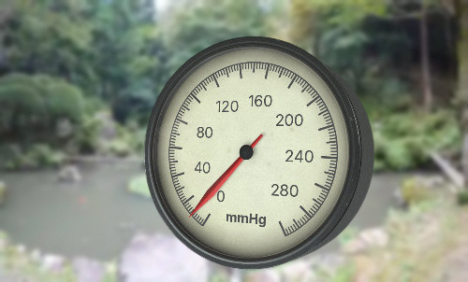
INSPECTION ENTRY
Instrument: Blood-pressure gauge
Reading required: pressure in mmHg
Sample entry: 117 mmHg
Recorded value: 10 mmHg
